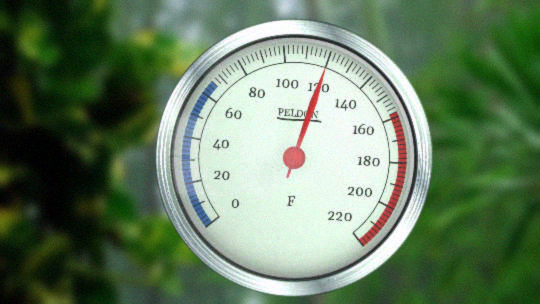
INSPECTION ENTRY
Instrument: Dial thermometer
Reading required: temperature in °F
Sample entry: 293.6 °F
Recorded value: 120 °F
